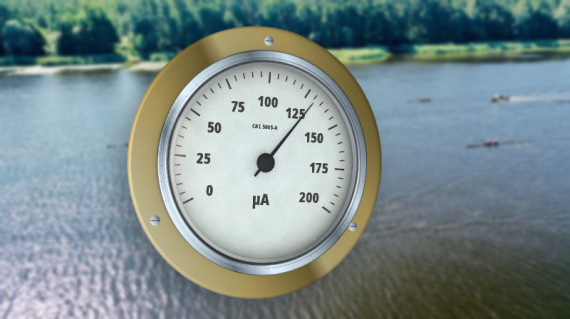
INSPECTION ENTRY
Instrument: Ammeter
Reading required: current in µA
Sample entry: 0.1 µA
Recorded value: 130 µA
